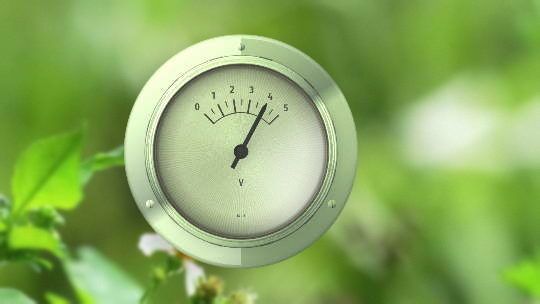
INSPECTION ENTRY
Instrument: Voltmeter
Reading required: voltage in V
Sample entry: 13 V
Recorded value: 4 V
